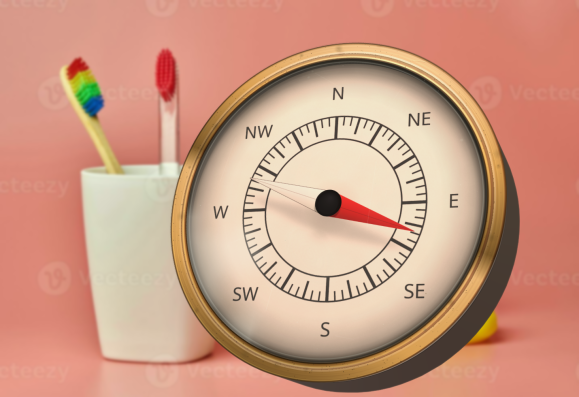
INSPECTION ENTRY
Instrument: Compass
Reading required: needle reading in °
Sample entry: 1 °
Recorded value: 110 °
